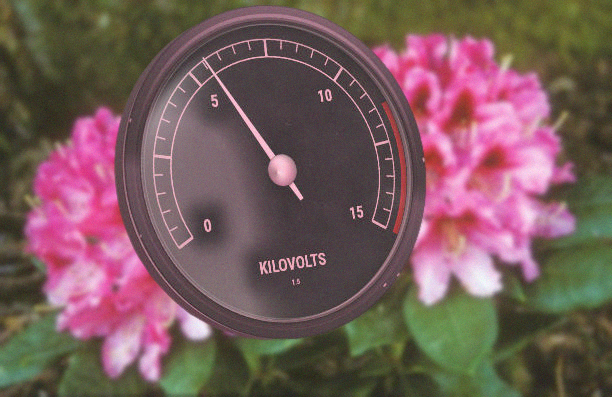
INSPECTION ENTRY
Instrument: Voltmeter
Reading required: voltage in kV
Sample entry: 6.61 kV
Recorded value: 5.5 kV
